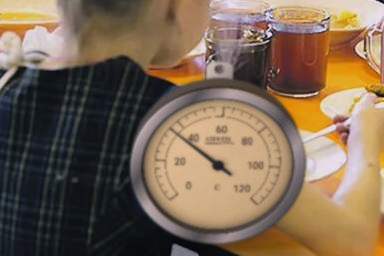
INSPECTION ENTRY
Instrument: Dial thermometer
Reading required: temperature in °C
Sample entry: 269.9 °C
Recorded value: 36 °C
